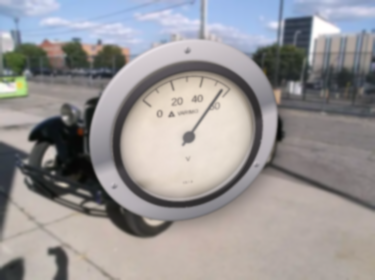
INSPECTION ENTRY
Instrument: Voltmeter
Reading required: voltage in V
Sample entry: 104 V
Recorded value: 55 V
